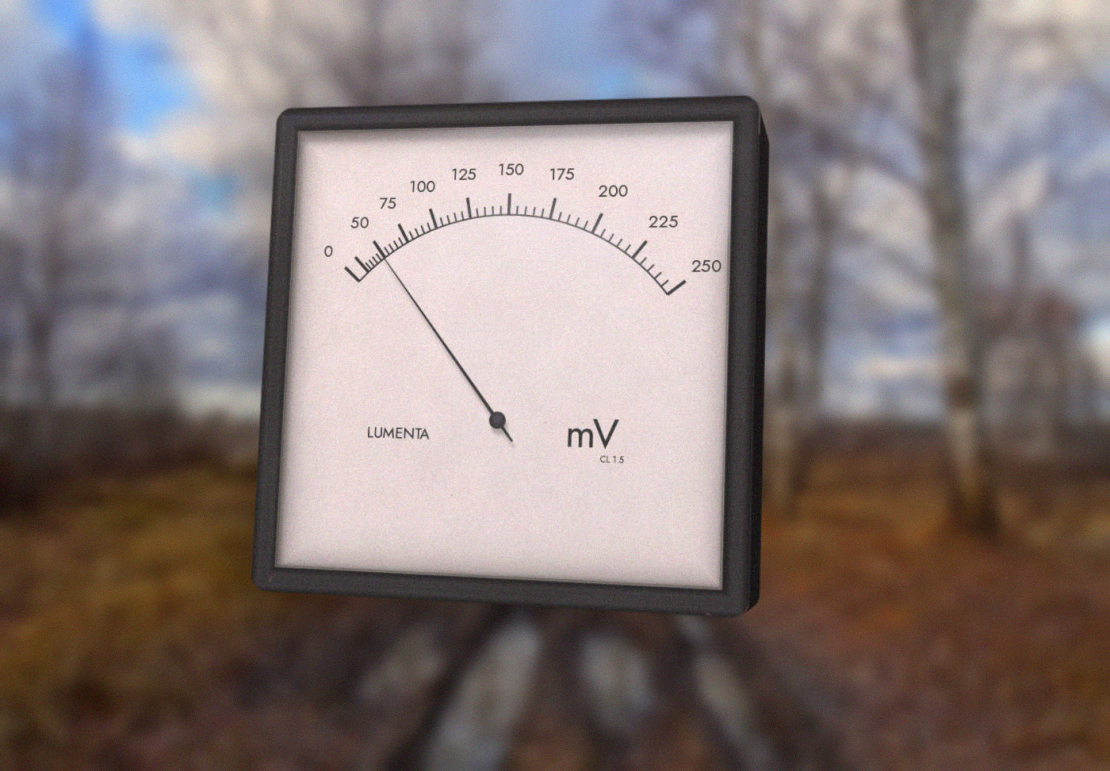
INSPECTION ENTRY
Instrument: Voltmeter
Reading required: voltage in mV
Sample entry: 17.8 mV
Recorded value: 50 mV
